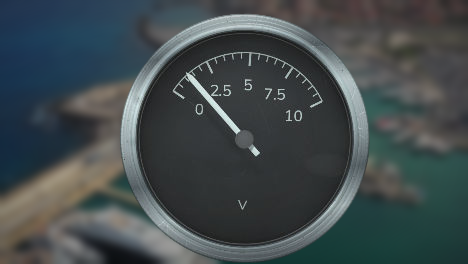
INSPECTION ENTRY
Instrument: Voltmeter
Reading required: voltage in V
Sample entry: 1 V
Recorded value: 1.25 V
